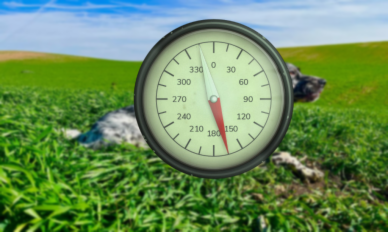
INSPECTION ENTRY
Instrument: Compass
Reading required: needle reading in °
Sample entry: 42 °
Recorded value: 165 °
